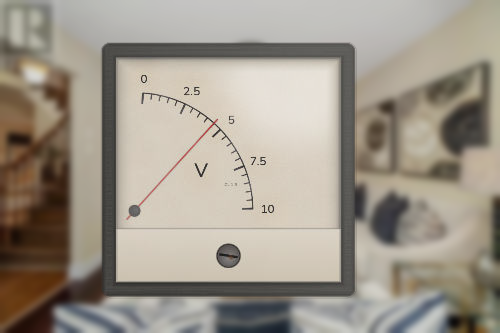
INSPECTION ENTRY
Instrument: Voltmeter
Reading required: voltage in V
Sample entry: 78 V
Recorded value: 4.5 V
